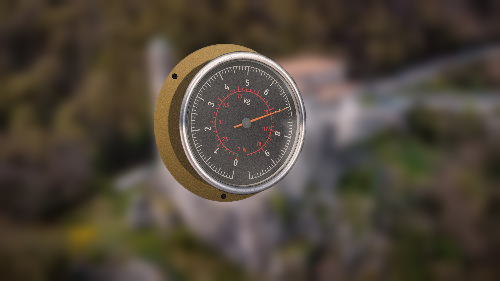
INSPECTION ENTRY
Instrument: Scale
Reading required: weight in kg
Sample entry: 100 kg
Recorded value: 7 kg
